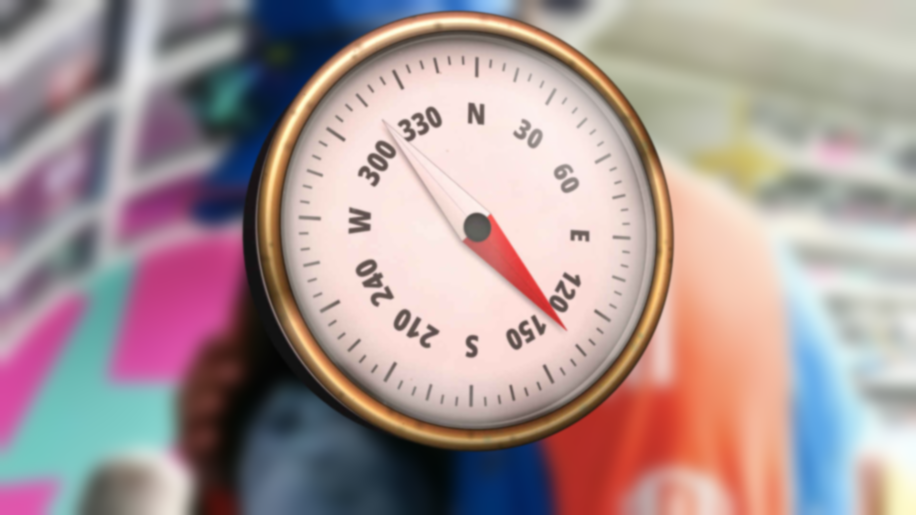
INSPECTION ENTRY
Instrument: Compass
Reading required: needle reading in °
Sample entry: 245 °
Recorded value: 135 °
